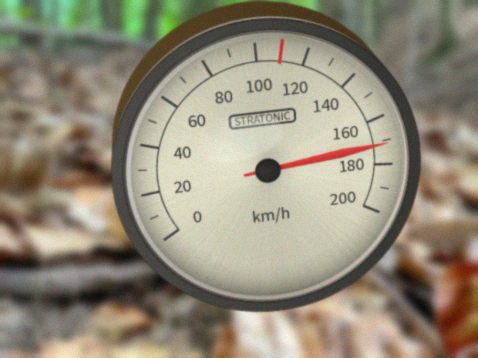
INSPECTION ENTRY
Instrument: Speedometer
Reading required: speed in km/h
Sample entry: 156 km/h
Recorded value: 170 km/h
